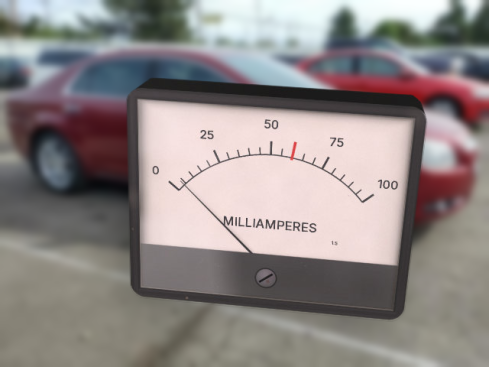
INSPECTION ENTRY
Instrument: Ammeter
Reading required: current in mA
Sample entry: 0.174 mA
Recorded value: 5 mA
